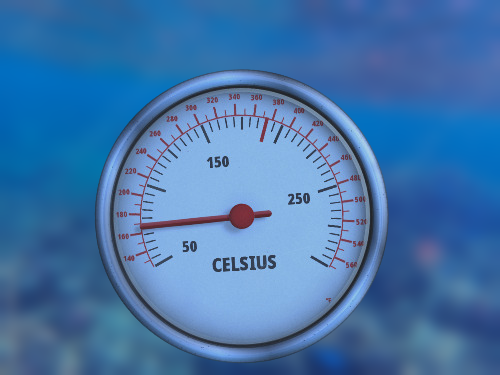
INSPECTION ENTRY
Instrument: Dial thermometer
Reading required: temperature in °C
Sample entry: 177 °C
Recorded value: 75 °C
